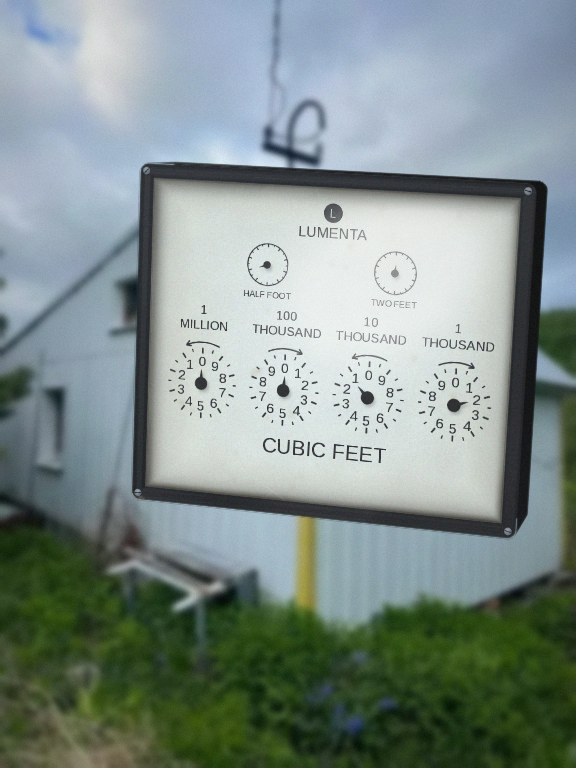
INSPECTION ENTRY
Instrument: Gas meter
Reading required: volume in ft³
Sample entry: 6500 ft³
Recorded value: 1200 ft³
